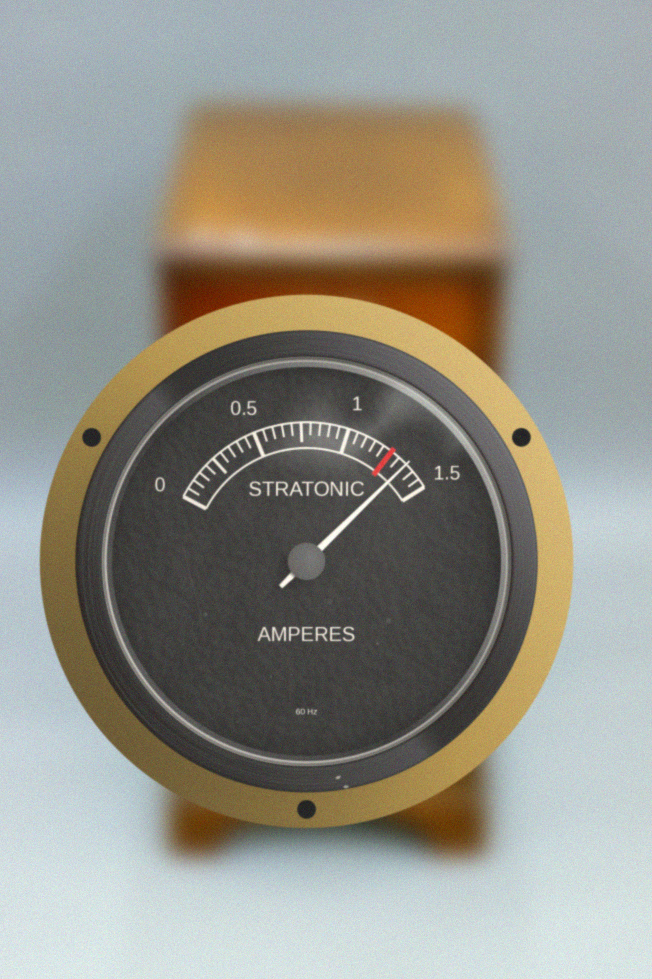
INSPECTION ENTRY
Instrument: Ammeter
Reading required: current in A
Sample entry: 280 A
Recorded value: 1.35 A
